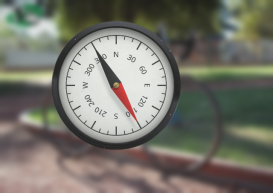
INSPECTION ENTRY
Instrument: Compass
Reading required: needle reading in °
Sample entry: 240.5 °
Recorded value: 150 °
